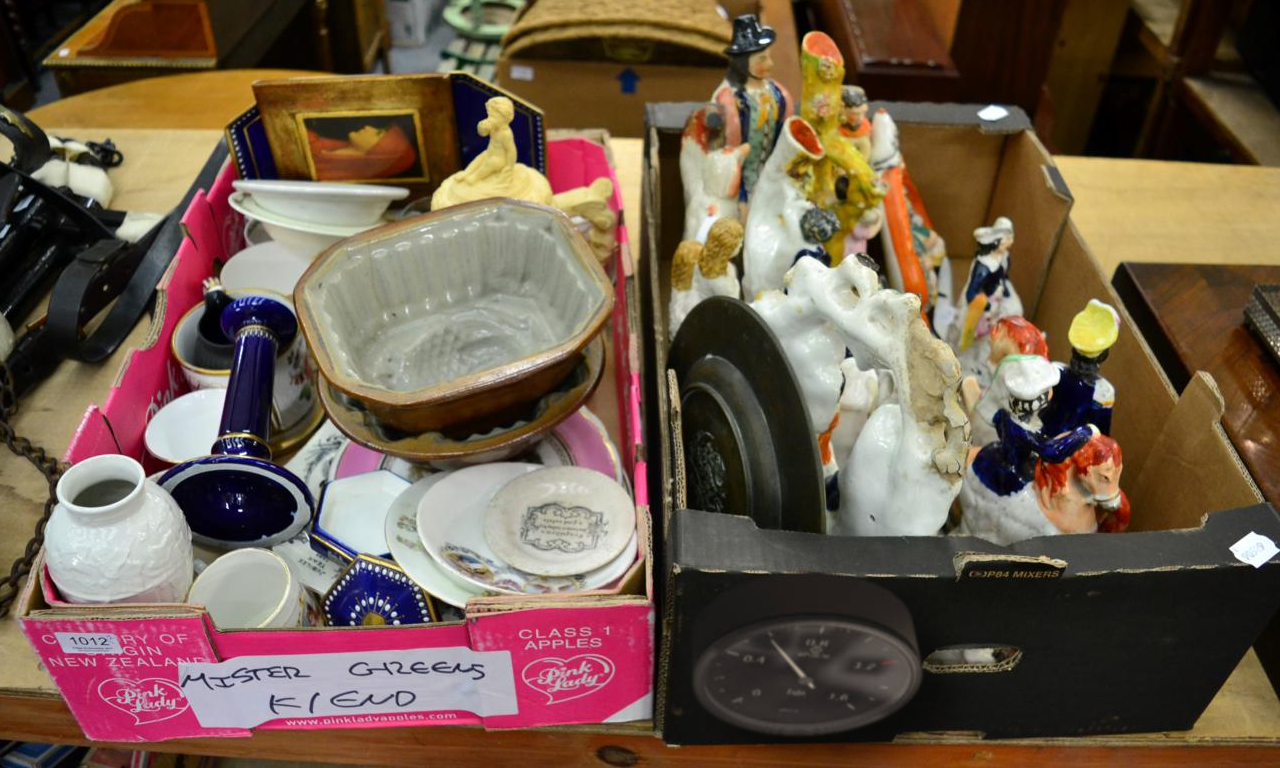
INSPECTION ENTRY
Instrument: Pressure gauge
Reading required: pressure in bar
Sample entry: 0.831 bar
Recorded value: 0.6 bar
